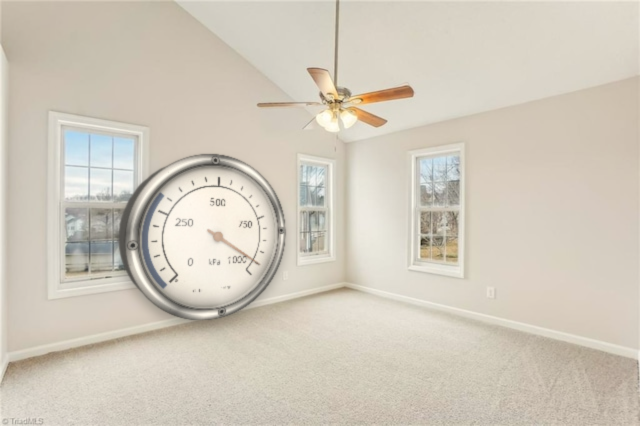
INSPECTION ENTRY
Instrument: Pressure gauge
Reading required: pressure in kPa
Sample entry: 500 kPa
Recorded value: 950 kPa
